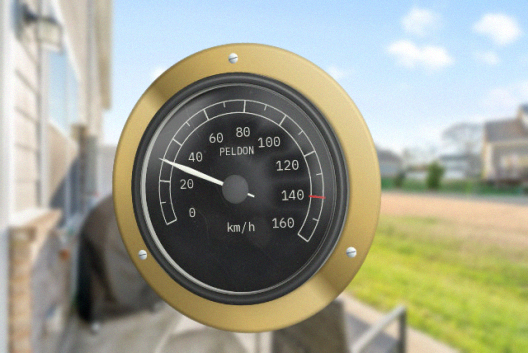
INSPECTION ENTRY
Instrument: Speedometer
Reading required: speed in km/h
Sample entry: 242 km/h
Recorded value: 30 km/h
